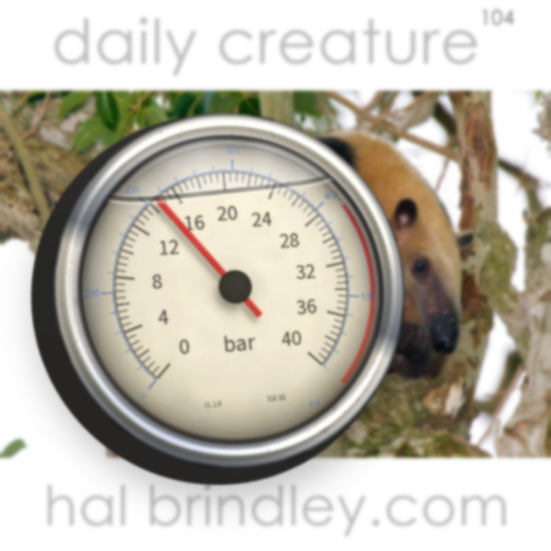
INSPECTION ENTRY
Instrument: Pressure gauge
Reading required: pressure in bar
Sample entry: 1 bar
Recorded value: 14.5 bar
